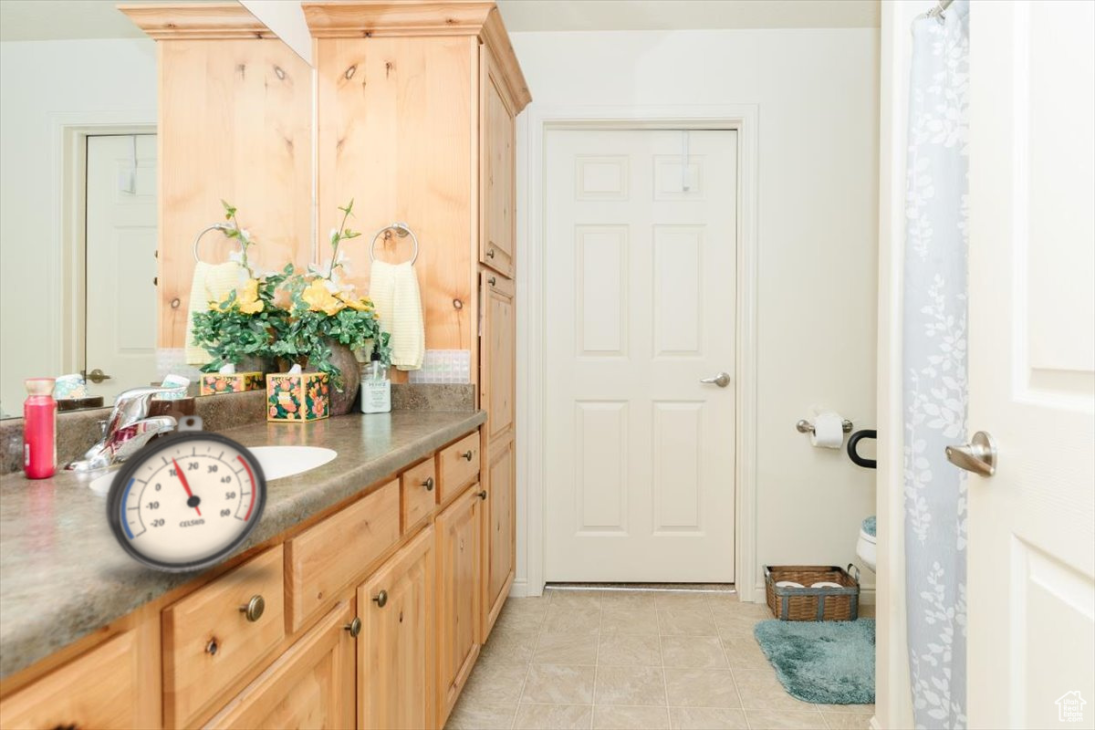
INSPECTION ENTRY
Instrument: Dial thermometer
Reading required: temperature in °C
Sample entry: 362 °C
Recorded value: 12.5 °C
